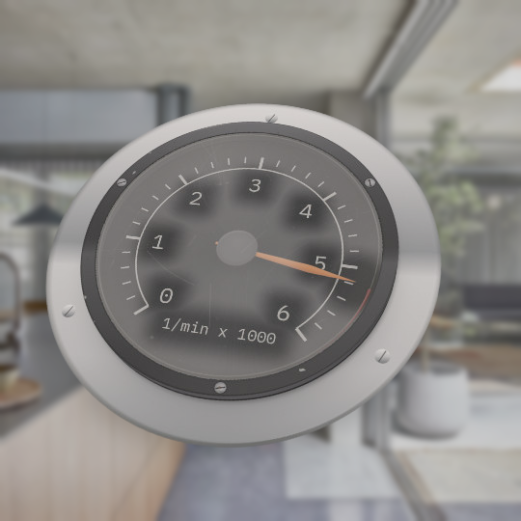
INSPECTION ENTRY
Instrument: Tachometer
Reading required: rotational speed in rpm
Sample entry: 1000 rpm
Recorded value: 5200 rpm
